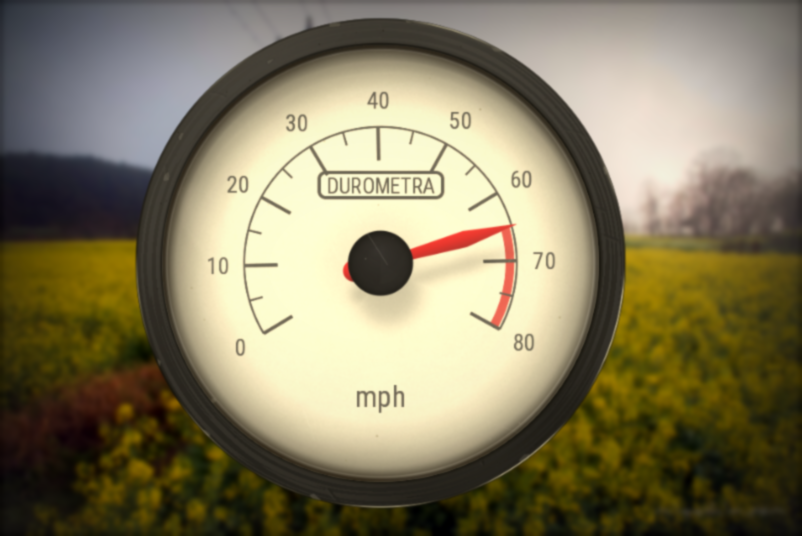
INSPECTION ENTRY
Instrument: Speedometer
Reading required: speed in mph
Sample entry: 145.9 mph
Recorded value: 65 mph
